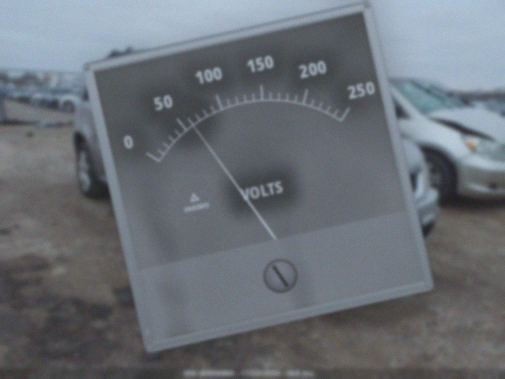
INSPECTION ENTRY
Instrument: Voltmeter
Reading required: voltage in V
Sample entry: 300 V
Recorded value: 60 V
